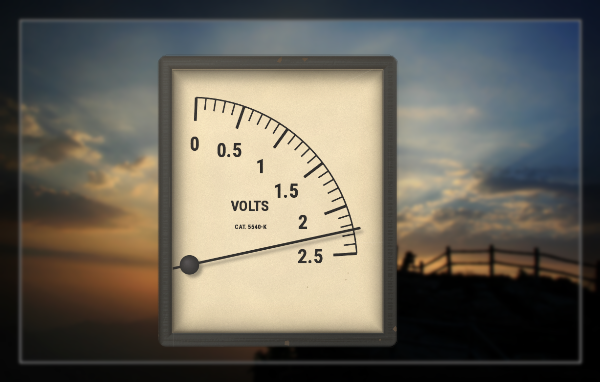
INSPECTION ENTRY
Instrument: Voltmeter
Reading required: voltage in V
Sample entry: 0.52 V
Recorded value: 2.25 V
